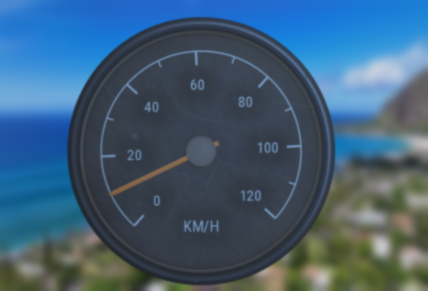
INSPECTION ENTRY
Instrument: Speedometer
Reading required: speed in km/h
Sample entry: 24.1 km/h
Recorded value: 10 km/h
